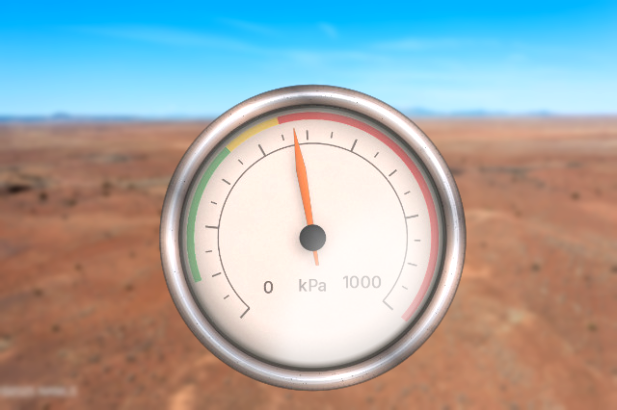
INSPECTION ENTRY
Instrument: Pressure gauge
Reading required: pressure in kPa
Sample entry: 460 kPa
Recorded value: 475 kPa
